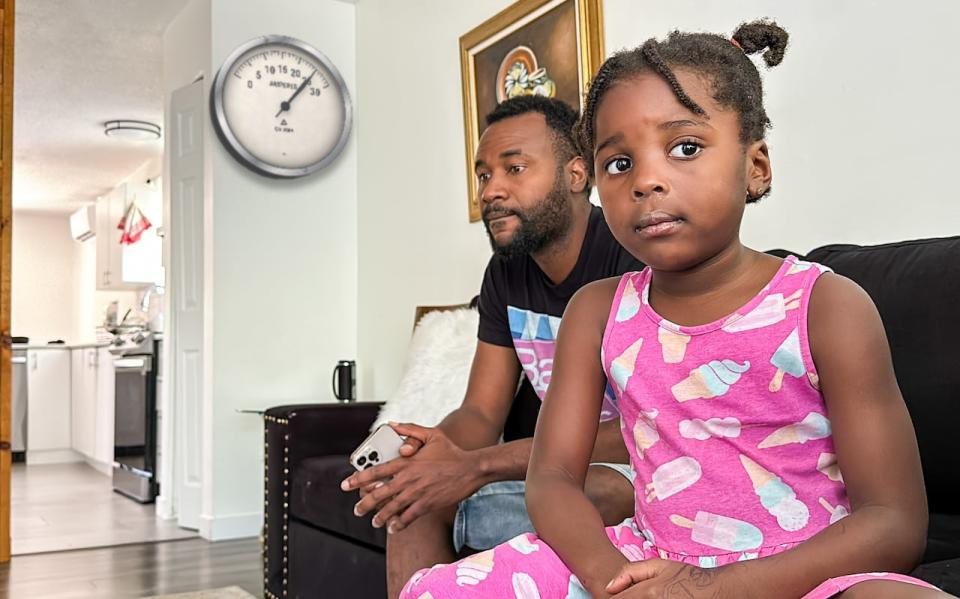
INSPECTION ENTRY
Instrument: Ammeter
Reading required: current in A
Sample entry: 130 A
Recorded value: 25 A
